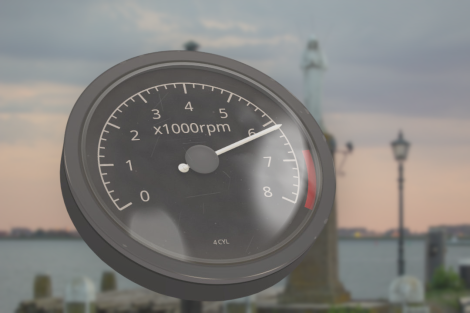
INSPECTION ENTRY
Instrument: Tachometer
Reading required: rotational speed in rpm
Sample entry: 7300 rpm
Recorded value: 6200 rpm
